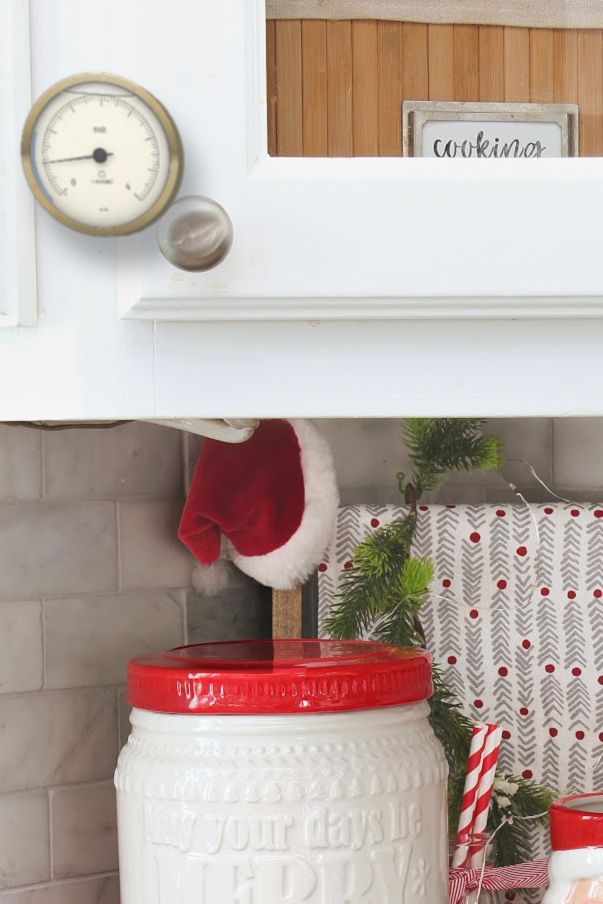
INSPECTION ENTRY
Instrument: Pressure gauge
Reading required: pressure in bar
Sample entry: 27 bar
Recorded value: 0.5 bar
